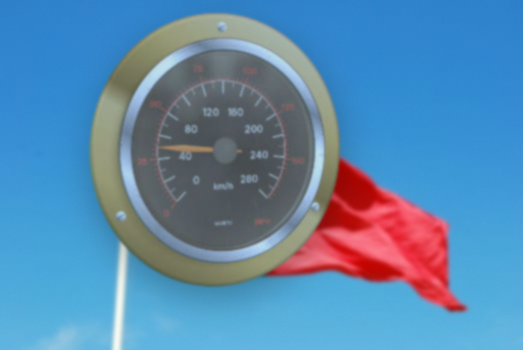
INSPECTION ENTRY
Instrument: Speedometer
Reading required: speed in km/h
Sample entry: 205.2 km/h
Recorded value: 50 km/h
